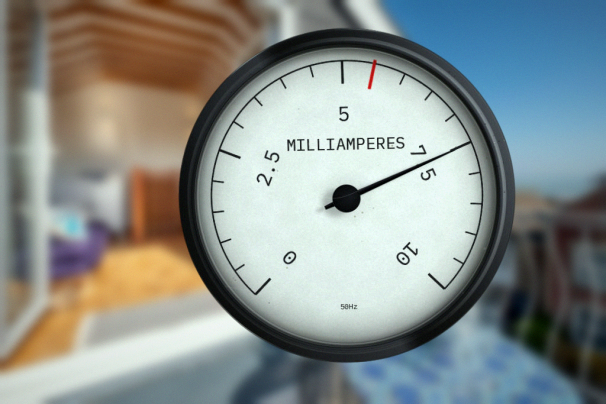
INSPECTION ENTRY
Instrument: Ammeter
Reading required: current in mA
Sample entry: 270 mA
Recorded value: 7.5 mA
